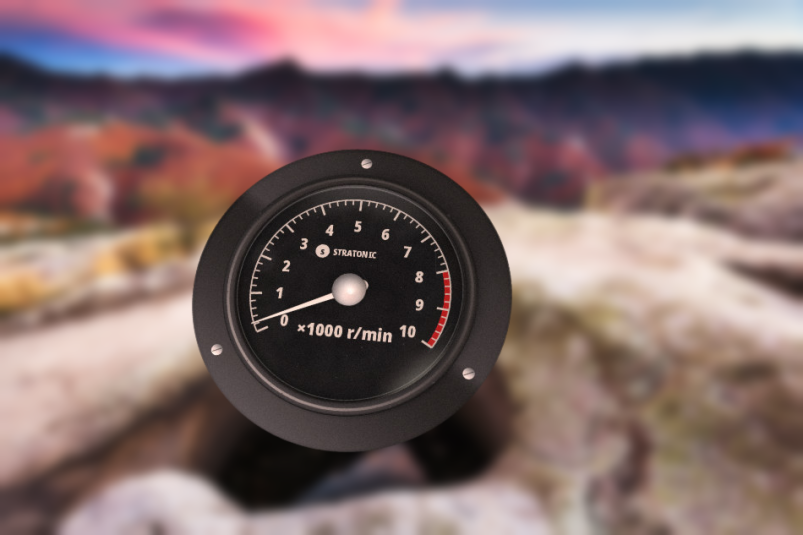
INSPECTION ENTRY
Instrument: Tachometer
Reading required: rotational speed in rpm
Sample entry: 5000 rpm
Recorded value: 200 rpm
